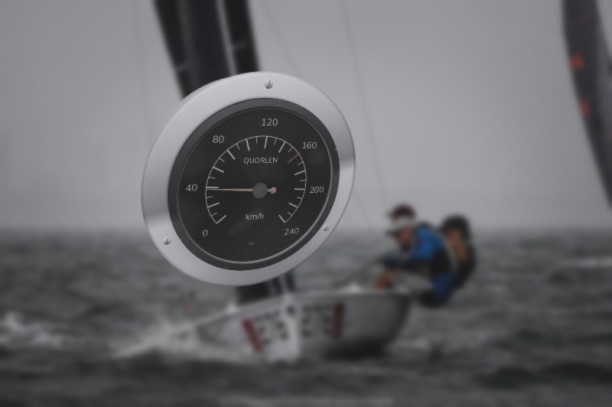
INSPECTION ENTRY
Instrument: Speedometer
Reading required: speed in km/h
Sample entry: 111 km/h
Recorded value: 40 km/h
